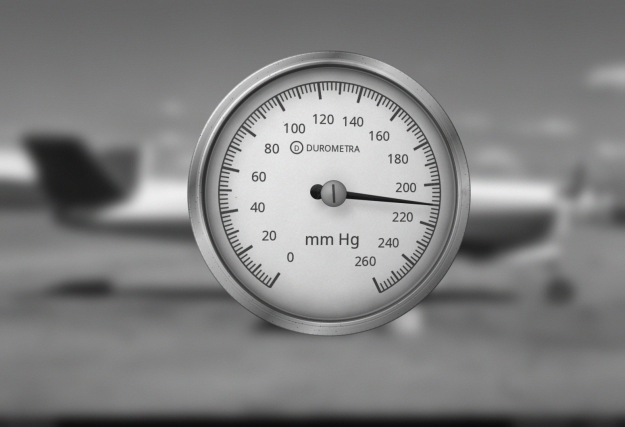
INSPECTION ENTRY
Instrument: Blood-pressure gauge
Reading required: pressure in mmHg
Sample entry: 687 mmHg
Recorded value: 210 mmHg
